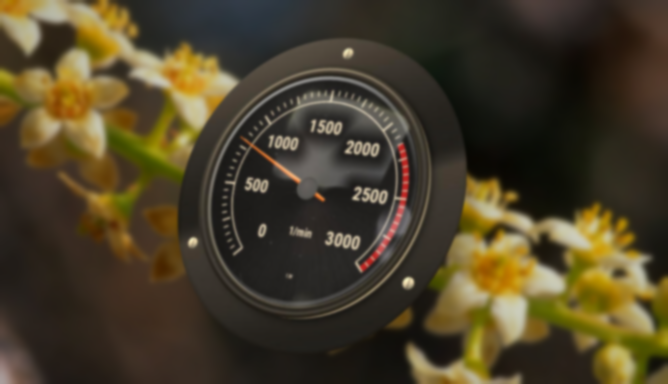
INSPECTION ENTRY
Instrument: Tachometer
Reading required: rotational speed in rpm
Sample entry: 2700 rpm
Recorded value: 800 rpm
